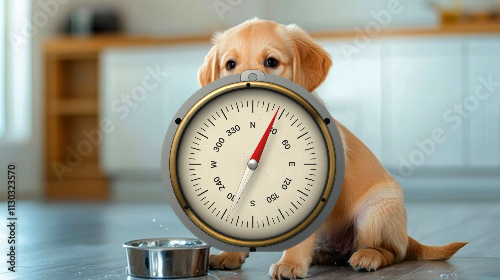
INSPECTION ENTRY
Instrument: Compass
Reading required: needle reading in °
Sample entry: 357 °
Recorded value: 25 °
